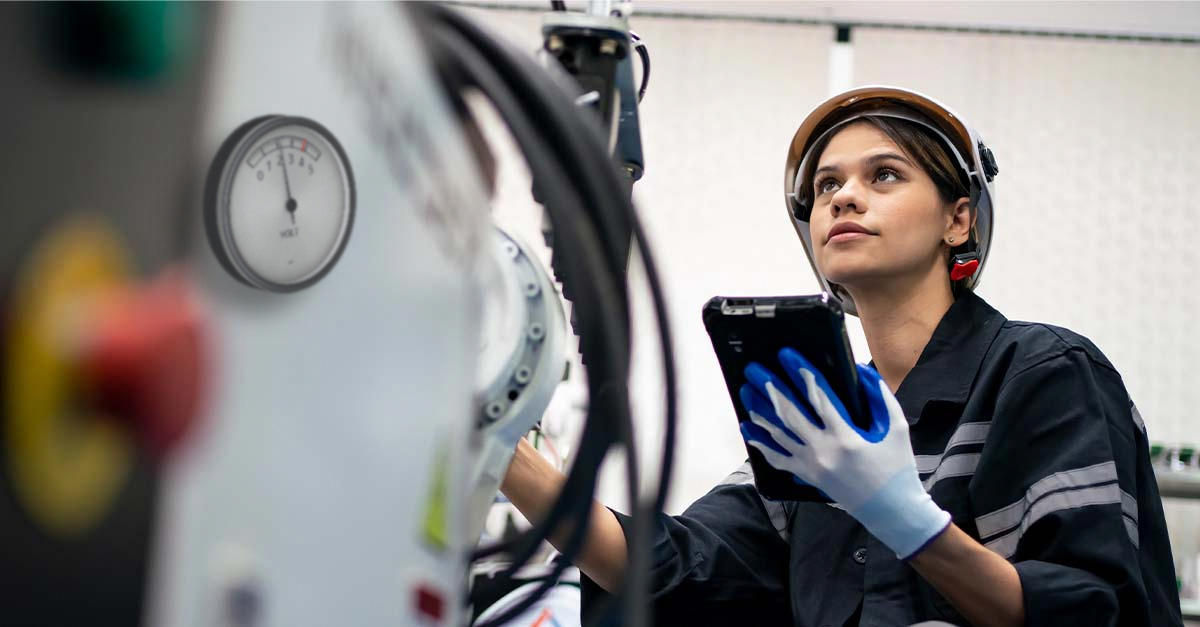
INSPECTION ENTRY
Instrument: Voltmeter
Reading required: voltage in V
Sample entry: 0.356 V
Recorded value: 2 V
